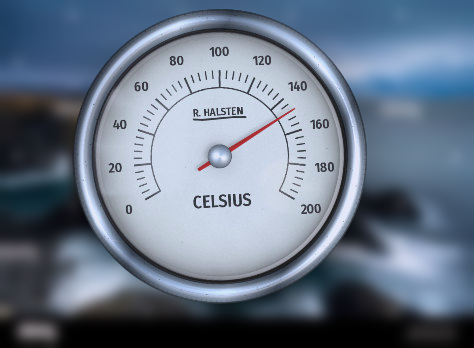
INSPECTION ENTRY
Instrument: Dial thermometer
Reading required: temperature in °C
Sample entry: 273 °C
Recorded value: 148 °C
